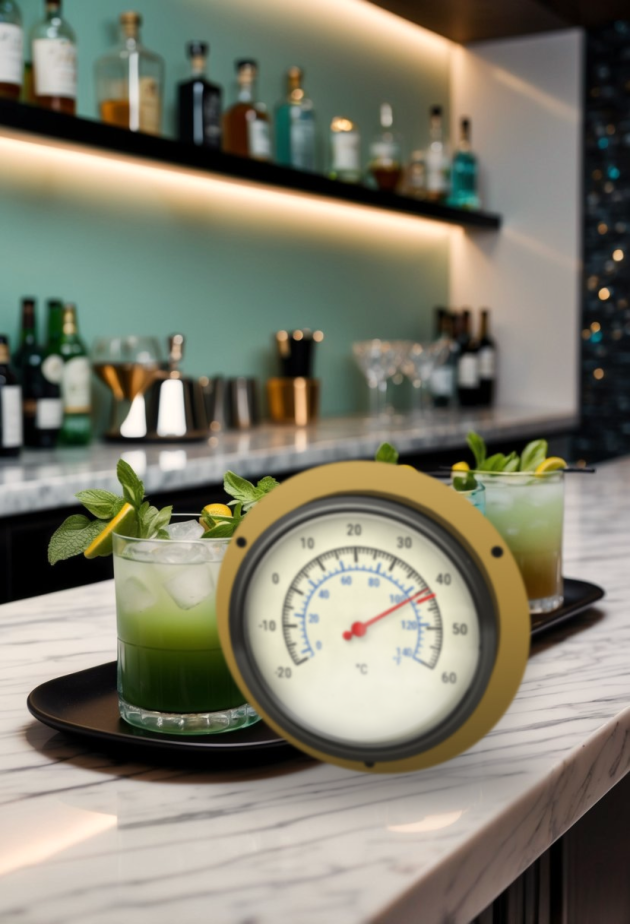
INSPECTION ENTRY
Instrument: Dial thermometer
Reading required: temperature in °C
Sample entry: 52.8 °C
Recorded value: 40 °C
